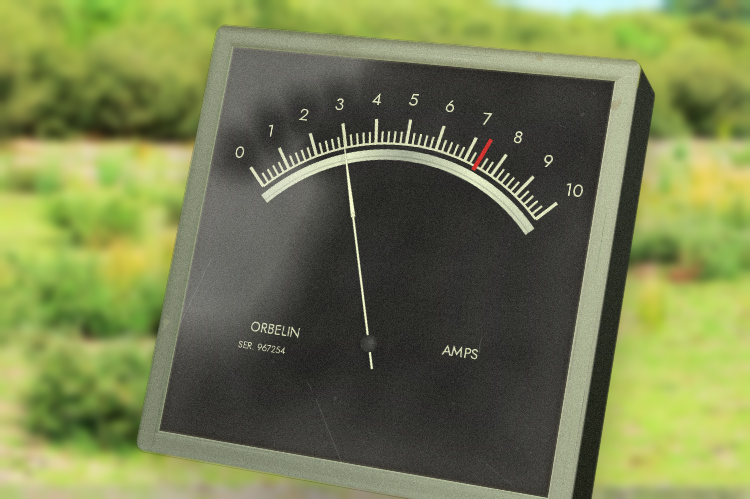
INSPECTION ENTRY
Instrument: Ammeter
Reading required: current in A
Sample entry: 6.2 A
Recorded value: 3 A
